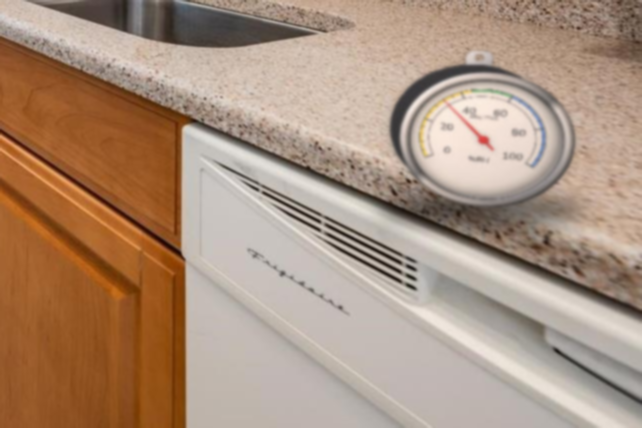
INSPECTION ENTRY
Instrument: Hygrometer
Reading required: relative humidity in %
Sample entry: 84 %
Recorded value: 32 %
